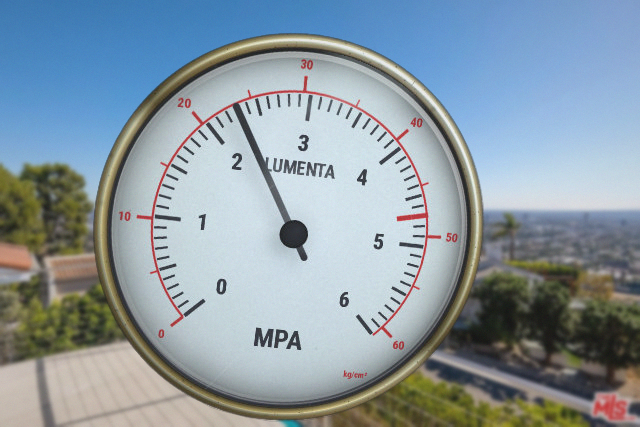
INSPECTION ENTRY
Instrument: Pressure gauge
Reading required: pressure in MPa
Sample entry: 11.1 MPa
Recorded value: 2.3 MPa
